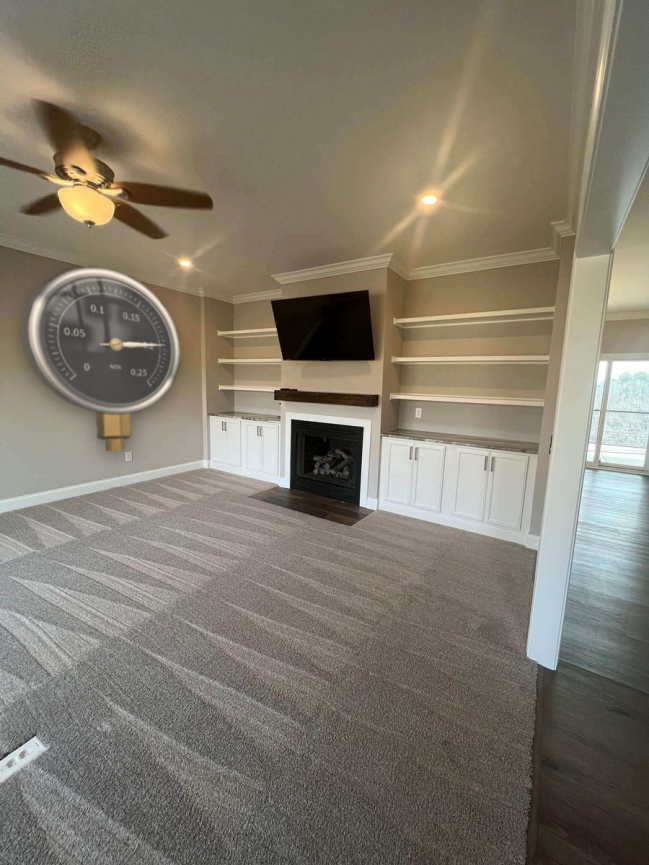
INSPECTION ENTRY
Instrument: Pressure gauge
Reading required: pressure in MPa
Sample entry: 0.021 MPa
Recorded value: 0.2 MPa
